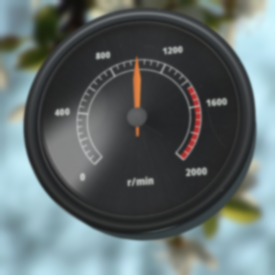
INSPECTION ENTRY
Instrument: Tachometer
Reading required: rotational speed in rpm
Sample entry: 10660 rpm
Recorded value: 1000 rpm
